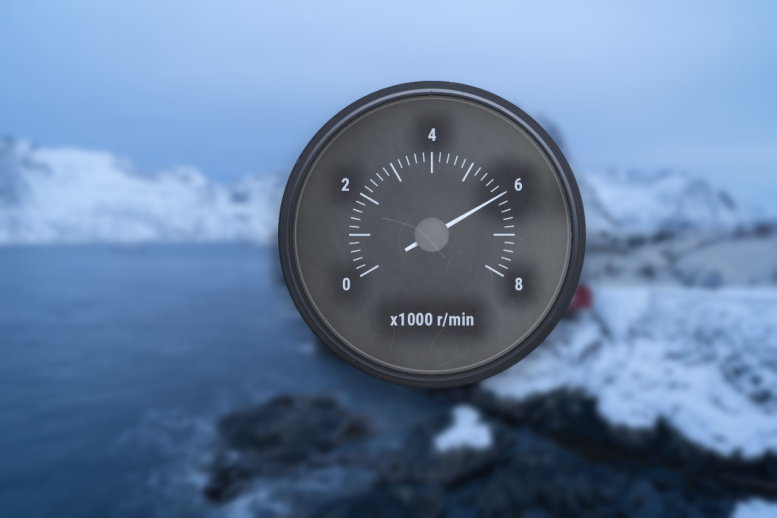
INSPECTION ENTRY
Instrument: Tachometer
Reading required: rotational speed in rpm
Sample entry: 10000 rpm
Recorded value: 6000 rpm
